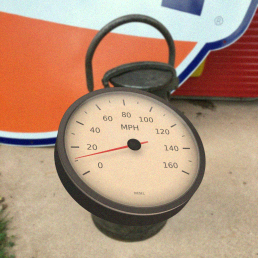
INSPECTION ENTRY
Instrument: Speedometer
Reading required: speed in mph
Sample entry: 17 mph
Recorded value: 10 mph
